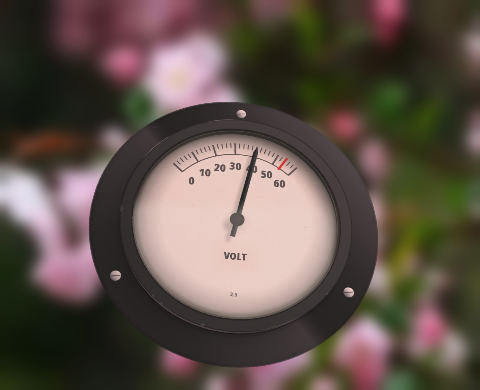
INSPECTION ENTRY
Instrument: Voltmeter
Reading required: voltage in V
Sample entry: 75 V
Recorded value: 40 V
